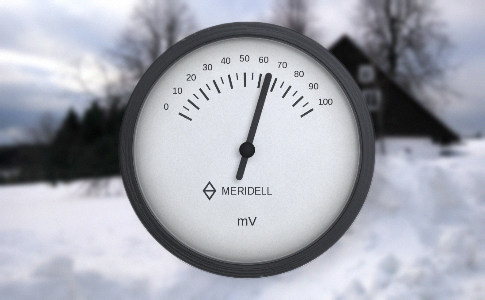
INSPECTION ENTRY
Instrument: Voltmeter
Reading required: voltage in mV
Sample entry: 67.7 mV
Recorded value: 65 mV
